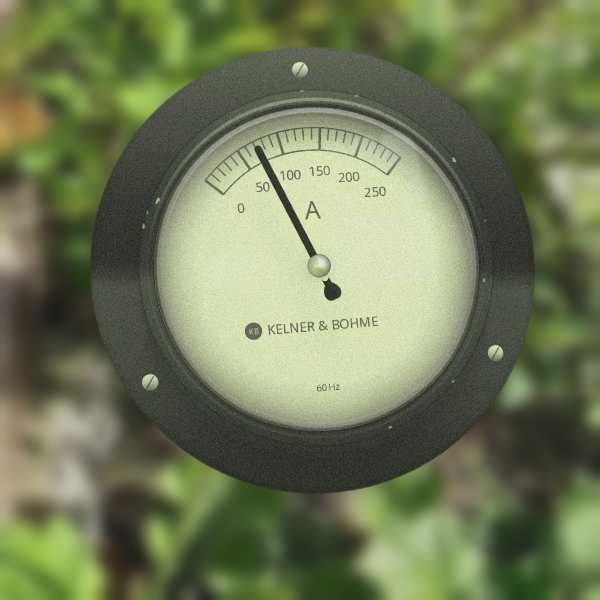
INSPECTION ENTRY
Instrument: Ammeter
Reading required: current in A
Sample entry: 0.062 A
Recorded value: 70 A
